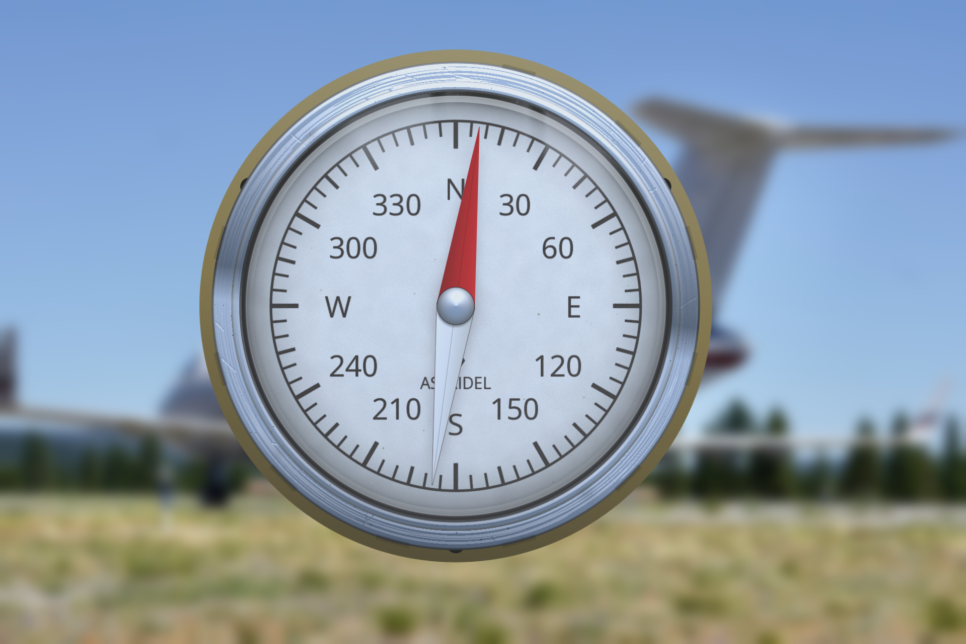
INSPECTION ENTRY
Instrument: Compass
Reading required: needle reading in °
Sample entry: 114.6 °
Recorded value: 7.5 °
